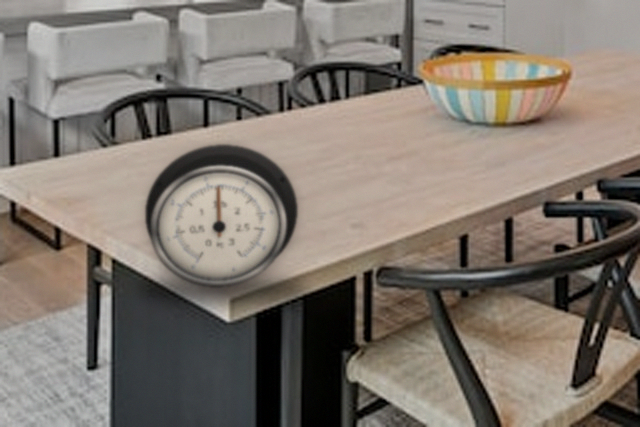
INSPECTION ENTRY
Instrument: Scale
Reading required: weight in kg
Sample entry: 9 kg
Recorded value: 1.5 kg
